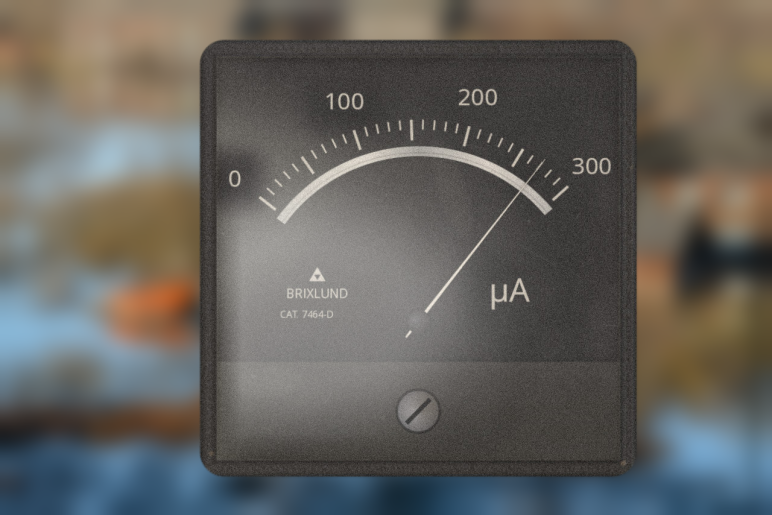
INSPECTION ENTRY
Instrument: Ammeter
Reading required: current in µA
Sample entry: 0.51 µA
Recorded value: 270 µA
